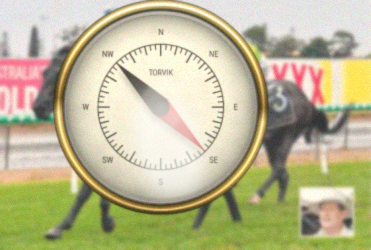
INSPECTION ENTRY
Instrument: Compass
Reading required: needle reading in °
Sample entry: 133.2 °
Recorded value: 135 °
